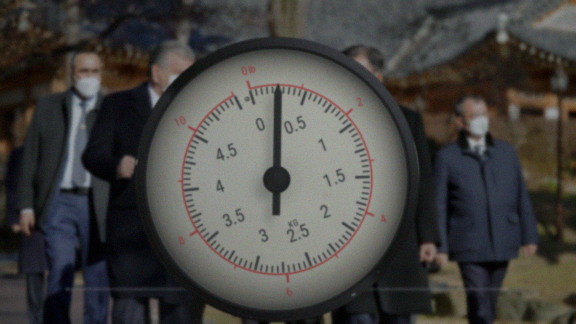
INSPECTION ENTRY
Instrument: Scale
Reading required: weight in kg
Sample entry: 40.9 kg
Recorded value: 0.25 kg
